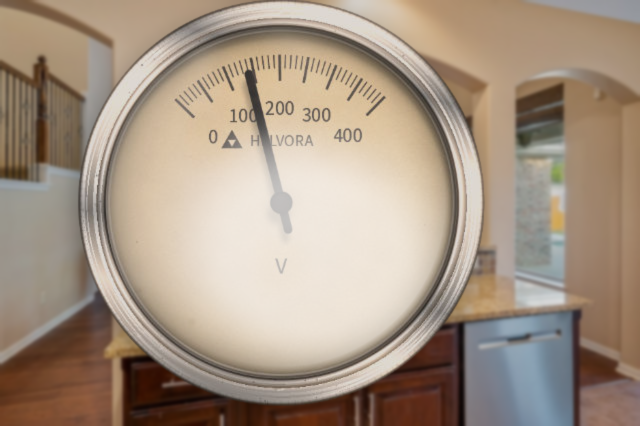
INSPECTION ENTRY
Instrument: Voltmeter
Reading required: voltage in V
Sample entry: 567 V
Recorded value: 140 V
